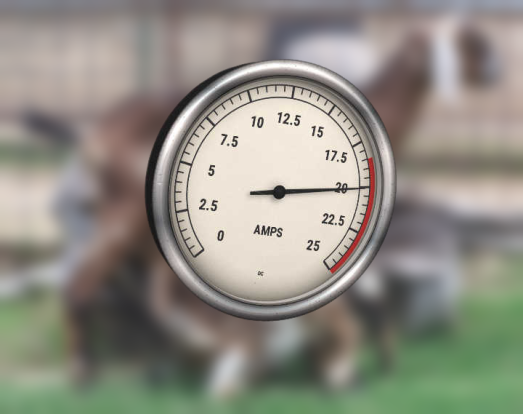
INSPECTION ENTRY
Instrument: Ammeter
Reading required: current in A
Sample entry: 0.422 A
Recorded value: 20 A
